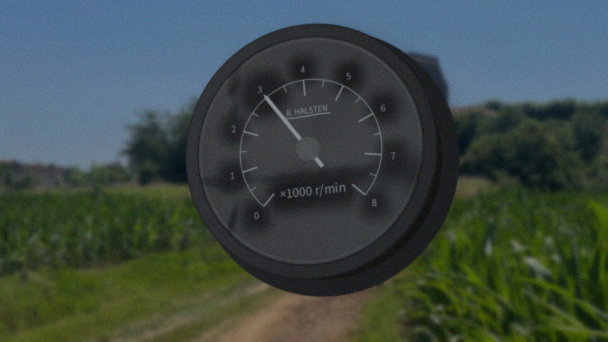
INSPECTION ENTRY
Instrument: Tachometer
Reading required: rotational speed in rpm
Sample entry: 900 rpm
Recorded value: 3000 rpm
